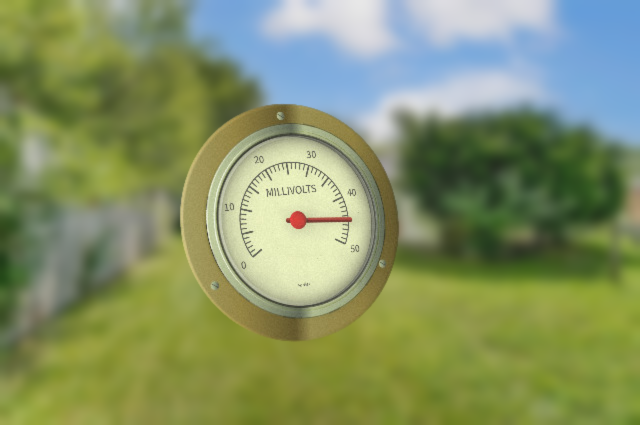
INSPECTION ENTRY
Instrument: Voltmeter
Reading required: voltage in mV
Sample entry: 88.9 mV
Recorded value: 45 mV
